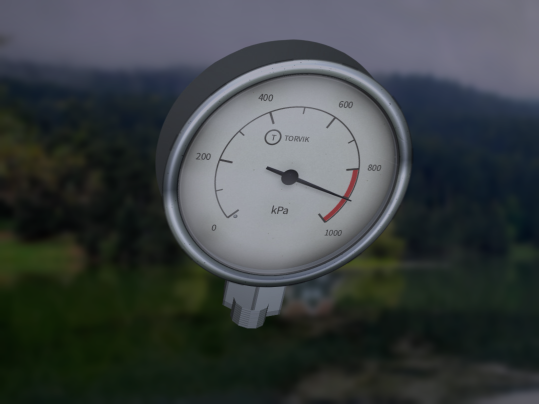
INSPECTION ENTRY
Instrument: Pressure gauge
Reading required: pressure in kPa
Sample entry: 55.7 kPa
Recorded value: 900 kPa
